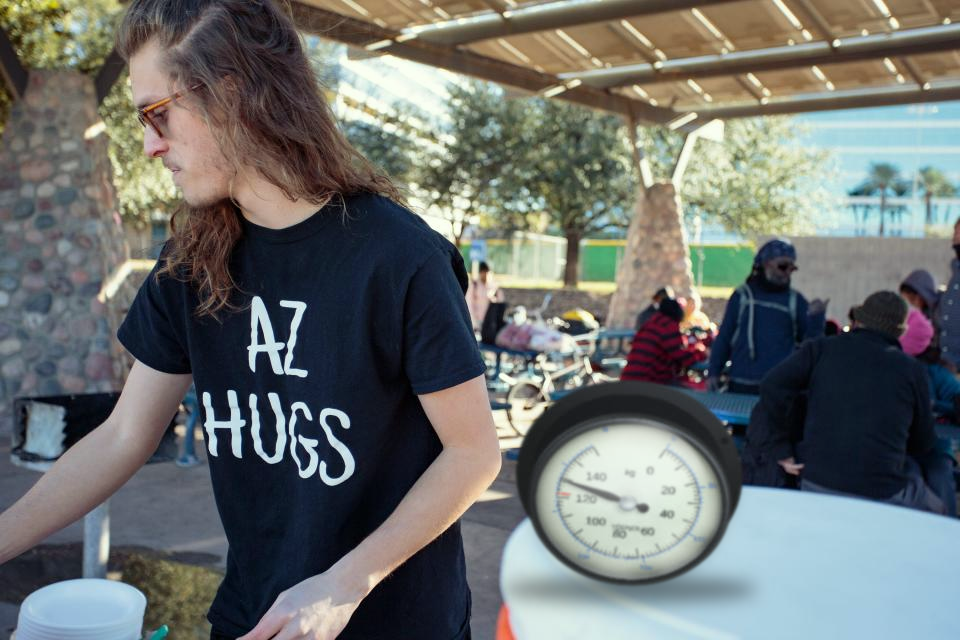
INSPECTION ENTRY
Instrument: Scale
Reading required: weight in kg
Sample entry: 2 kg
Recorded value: 130 kg
